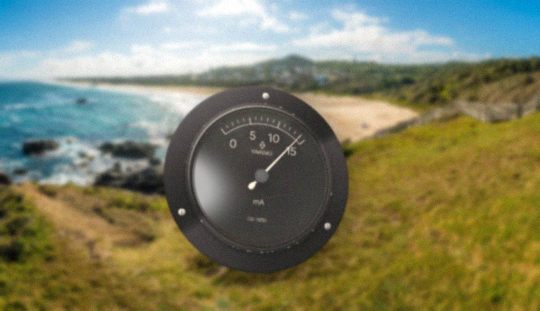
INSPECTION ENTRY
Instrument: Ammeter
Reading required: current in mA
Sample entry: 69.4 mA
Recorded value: 14 mA
